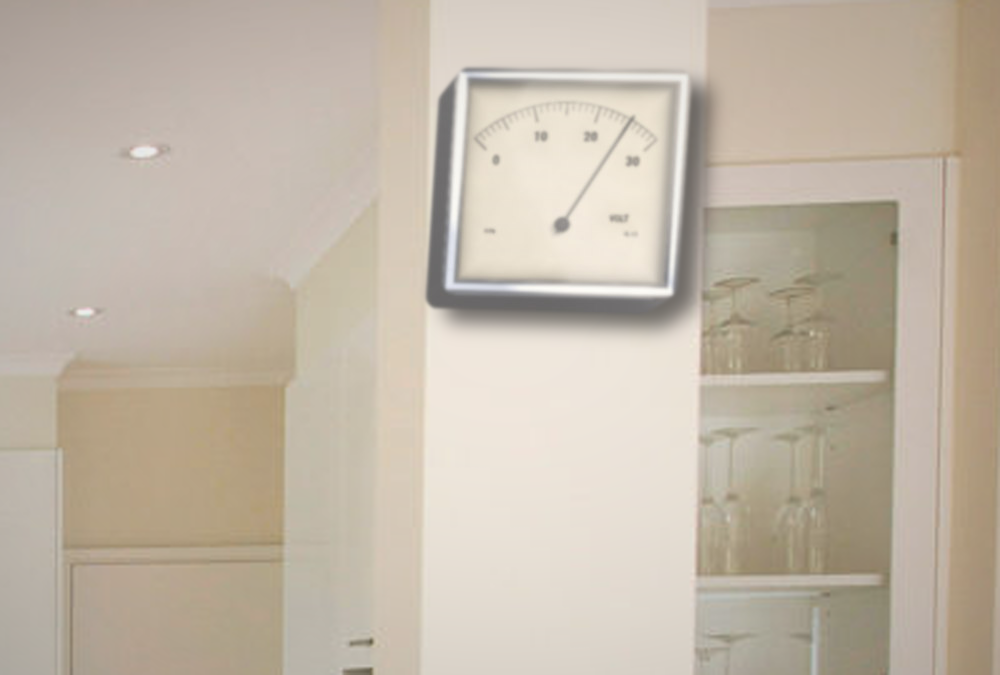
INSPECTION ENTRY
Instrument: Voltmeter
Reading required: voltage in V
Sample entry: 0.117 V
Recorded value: 25 V
